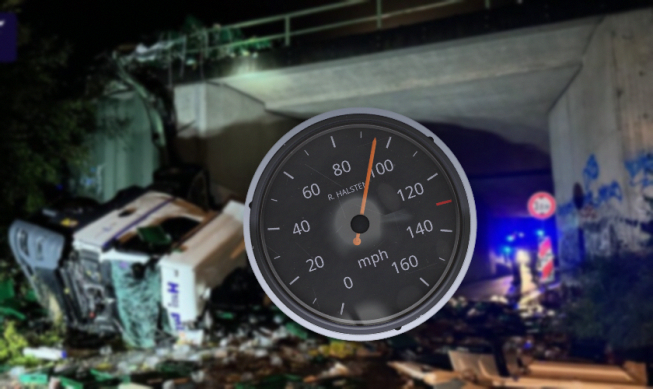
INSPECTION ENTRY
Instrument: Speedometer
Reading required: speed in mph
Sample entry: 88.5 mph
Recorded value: 95 mph
